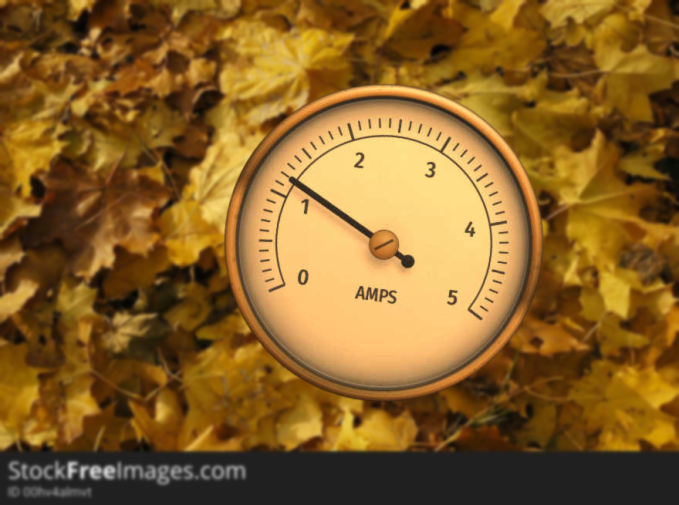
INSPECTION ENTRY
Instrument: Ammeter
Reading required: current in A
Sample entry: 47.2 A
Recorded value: 1.2 A
